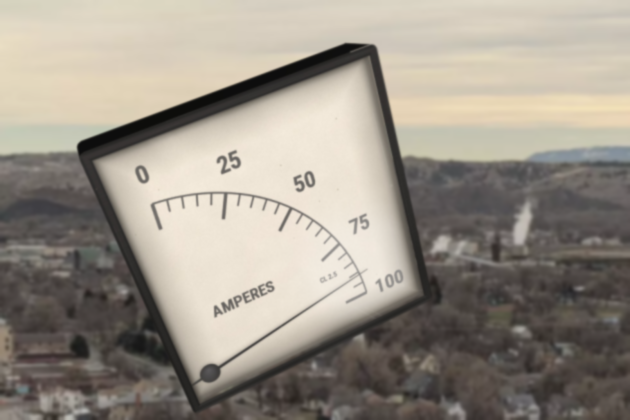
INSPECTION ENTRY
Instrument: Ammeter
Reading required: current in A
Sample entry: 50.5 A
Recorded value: 90 A
